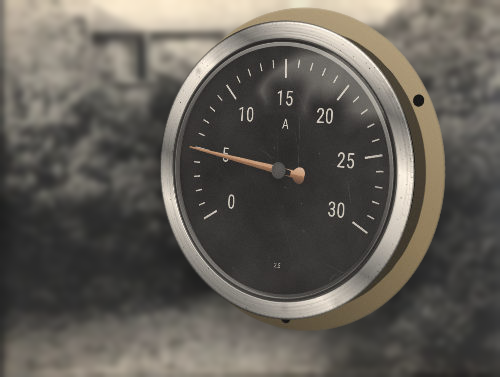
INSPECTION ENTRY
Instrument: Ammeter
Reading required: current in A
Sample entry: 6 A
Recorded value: 5 A
